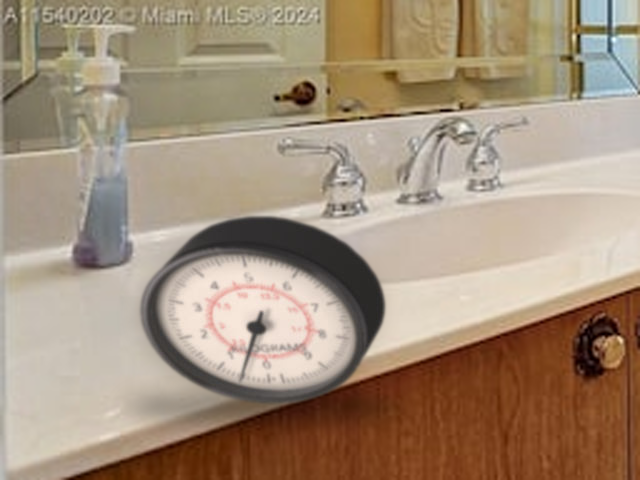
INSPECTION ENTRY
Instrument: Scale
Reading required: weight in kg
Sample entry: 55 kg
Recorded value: 0.5 kg
